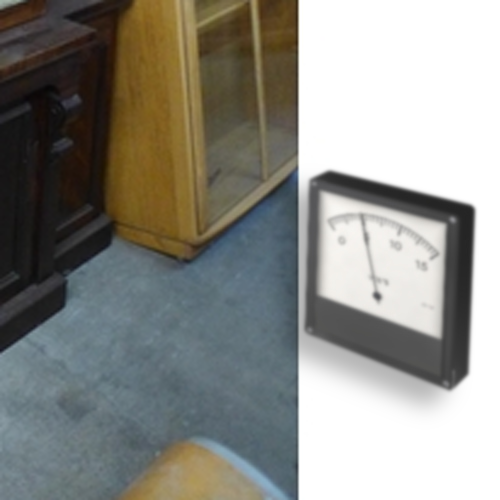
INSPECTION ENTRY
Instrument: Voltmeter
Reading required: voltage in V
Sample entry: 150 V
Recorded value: 5 V
